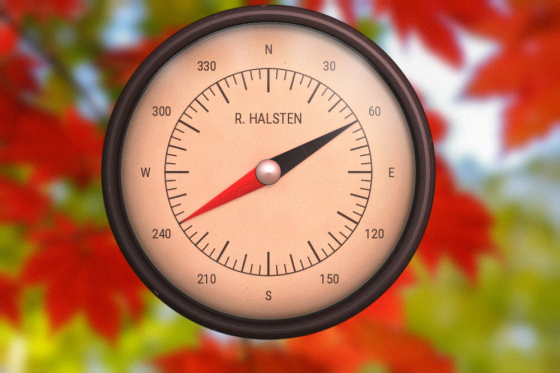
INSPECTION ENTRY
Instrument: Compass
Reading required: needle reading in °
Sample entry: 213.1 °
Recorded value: 240 °
